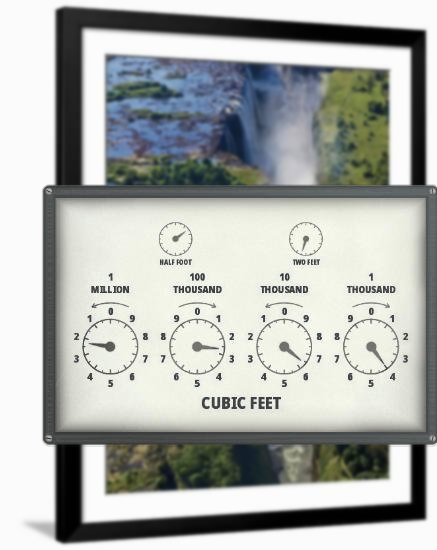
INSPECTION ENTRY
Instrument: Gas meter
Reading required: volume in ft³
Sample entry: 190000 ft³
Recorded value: 226400 ft³
